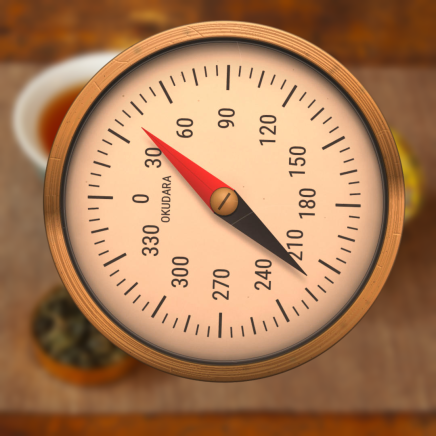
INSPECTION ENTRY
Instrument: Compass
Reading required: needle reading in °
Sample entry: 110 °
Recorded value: 40 °
